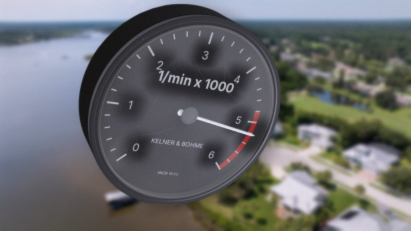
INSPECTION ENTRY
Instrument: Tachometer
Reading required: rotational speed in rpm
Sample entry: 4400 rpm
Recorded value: 5200 rpm
